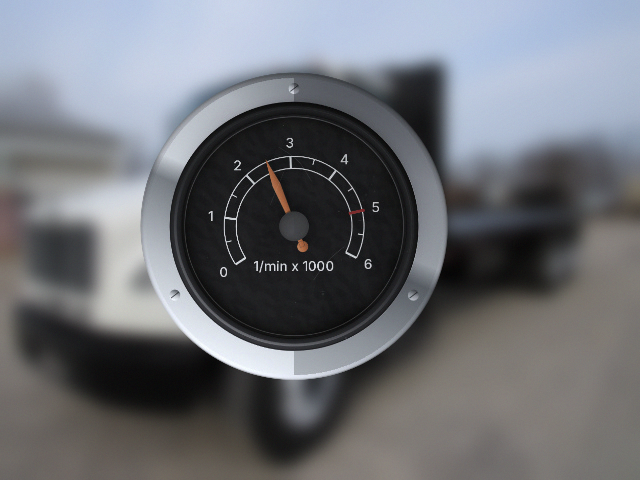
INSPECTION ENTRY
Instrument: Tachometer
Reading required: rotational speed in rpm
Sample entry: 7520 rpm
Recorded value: 2500 rpm
